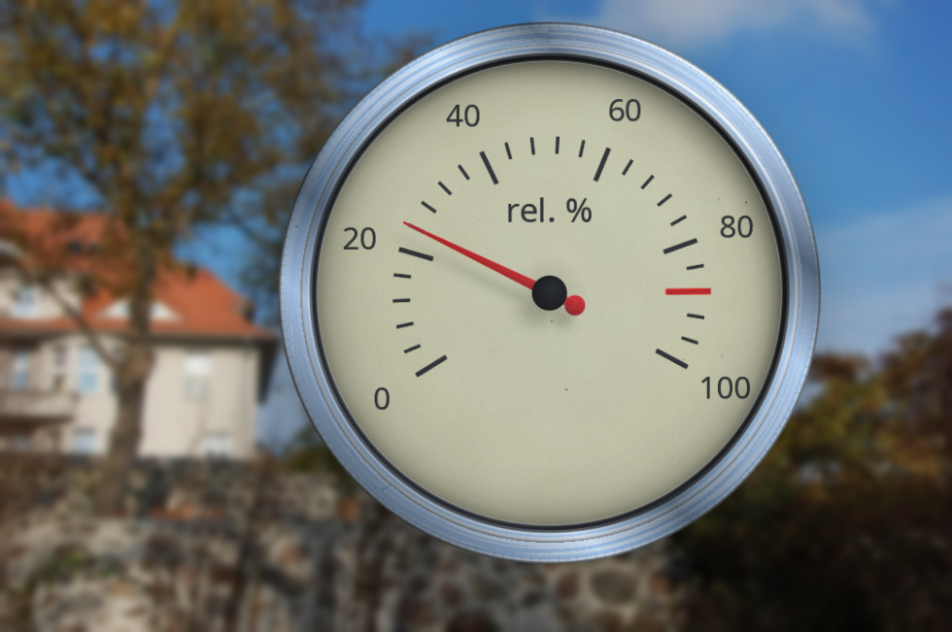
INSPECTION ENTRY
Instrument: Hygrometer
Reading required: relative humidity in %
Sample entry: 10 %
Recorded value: 24 %
